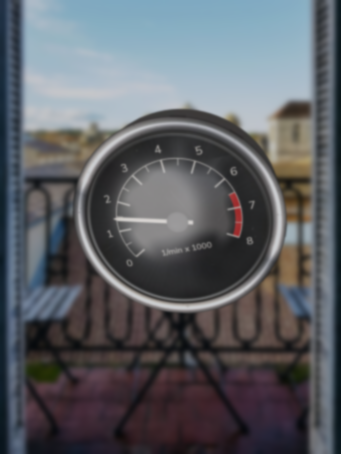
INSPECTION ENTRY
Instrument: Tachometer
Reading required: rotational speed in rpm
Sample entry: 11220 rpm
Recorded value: 1500 rpm
